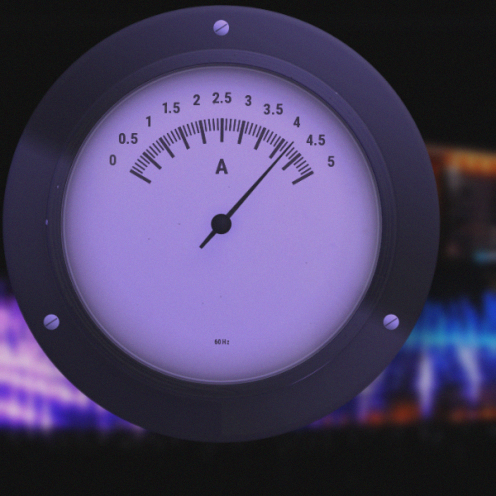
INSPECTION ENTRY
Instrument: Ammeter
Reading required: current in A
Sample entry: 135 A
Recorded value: 4.2 A
